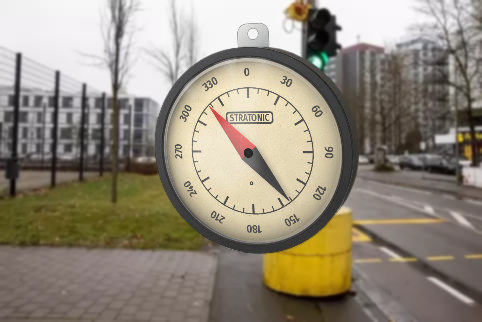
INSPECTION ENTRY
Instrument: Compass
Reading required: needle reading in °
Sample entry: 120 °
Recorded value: 320 °
